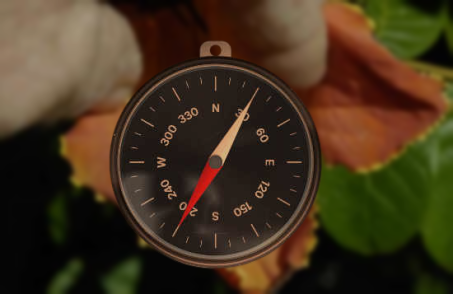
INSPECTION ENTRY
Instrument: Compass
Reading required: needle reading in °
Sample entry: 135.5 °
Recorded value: 210 °
